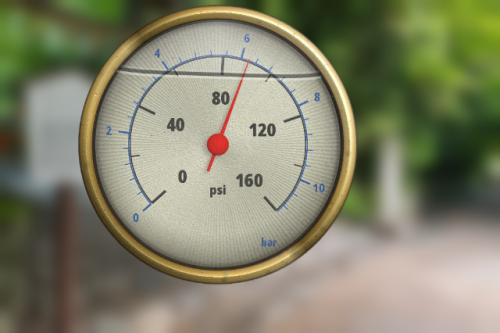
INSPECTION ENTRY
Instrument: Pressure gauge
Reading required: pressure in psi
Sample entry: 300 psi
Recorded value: 90 psi
